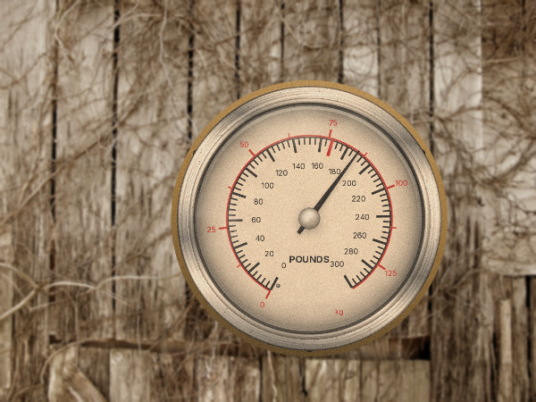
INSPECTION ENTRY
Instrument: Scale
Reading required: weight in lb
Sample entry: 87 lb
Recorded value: 188 lb
